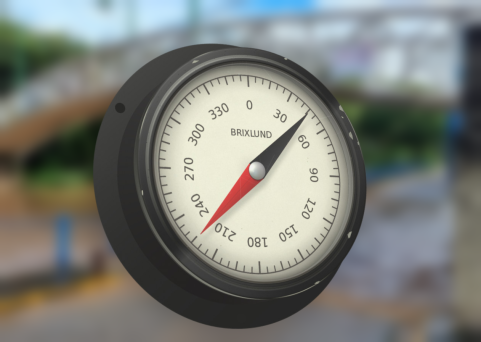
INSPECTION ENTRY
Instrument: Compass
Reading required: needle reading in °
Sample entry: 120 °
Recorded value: 225 °
